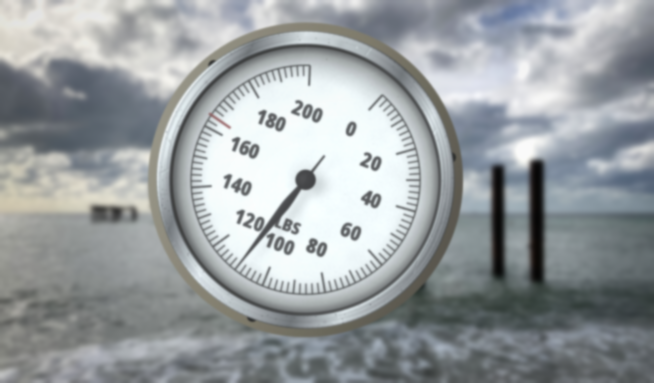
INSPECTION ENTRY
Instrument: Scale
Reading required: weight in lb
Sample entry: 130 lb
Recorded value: 110 lb
